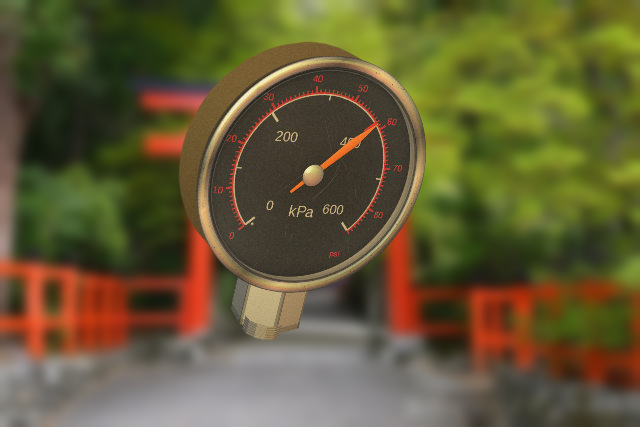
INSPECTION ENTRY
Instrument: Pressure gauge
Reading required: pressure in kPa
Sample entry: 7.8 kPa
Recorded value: 400 kPa
